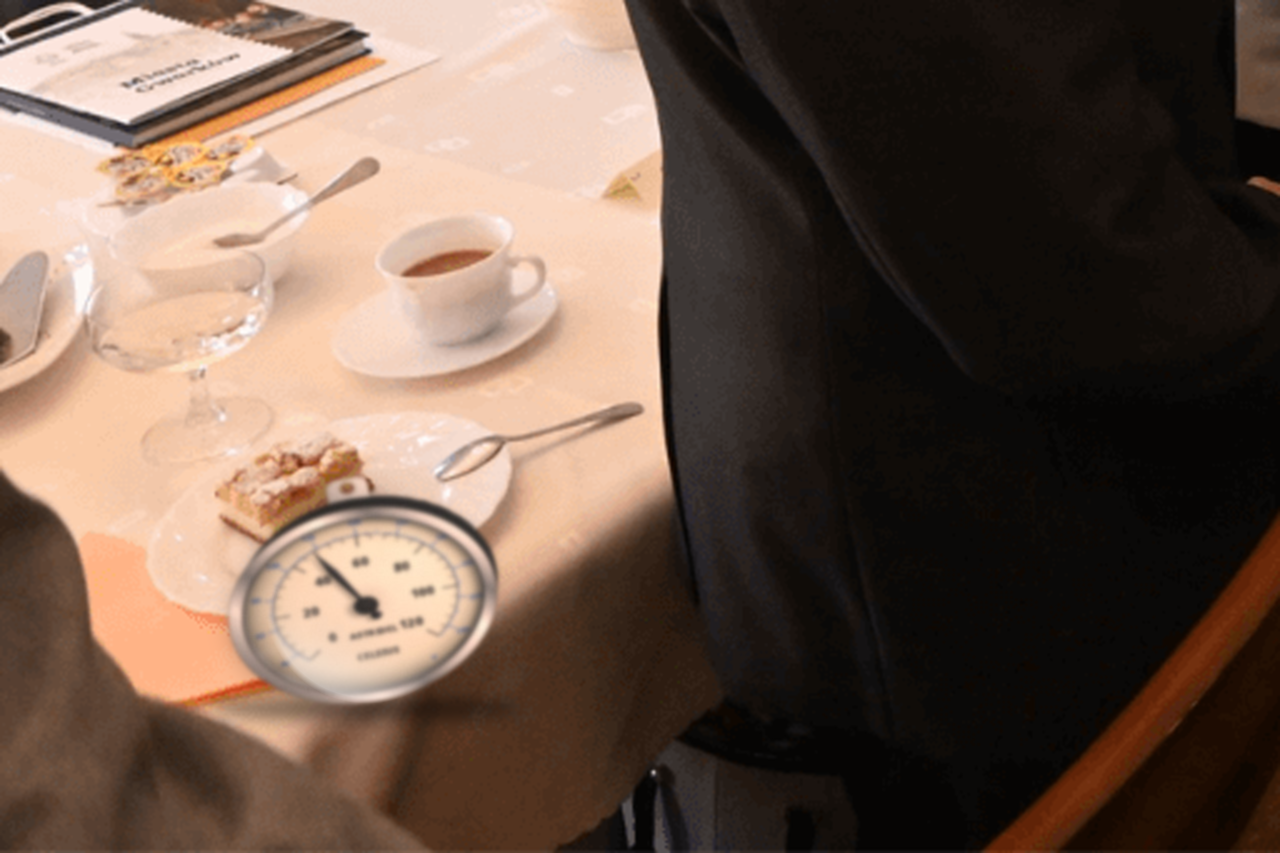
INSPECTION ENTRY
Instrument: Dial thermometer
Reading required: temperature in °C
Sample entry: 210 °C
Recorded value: 48 °C
